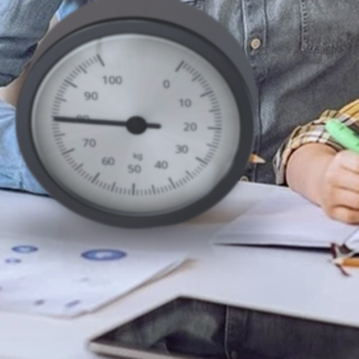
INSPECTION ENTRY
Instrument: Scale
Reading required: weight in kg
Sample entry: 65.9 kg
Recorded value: 80 kg
